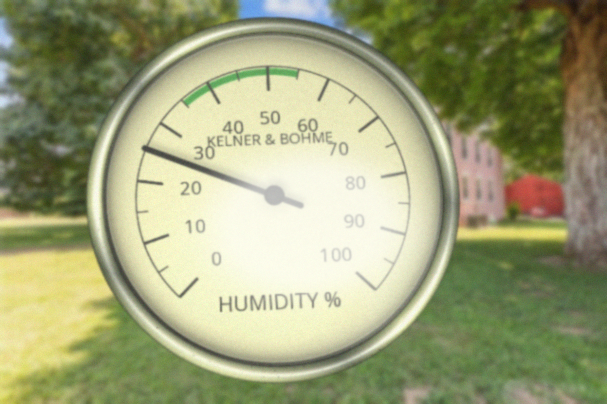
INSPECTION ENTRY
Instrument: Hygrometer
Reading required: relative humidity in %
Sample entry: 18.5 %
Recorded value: 25 %
